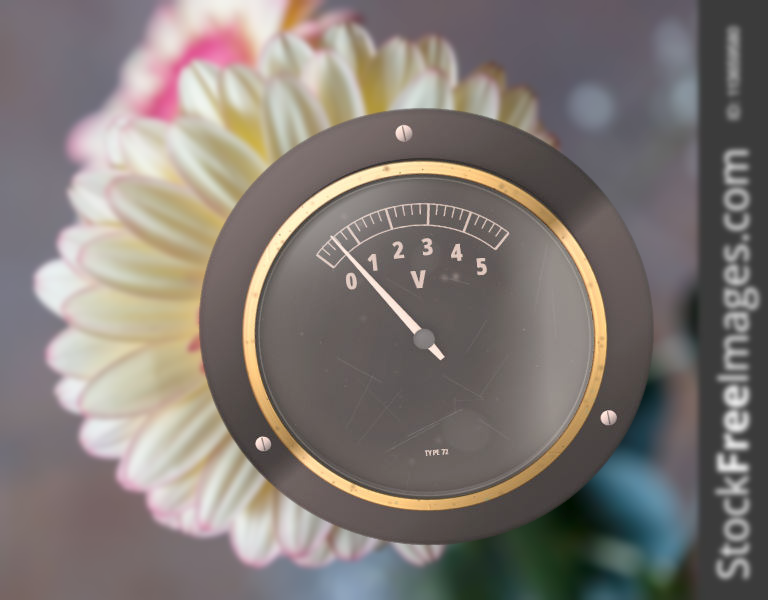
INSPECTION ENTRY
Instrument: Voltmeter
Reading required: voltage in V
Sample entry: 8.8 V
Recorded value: 0.6 V
